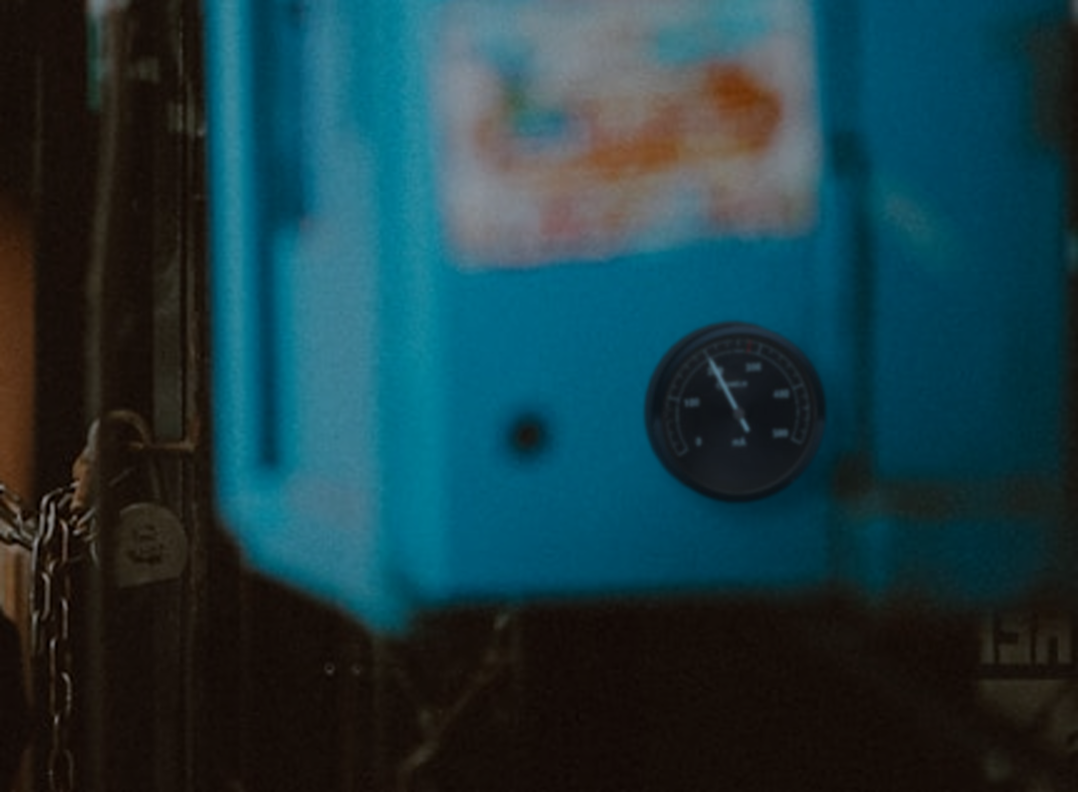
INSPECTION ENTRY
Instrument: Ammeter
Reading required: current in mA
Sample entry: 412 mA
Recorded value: 200 mA
